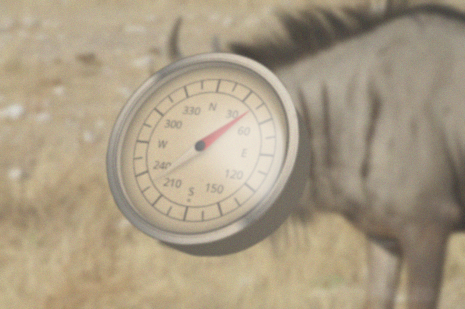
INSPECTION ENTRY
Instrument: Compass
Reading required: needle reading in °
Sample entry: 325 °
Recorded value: 45 °
